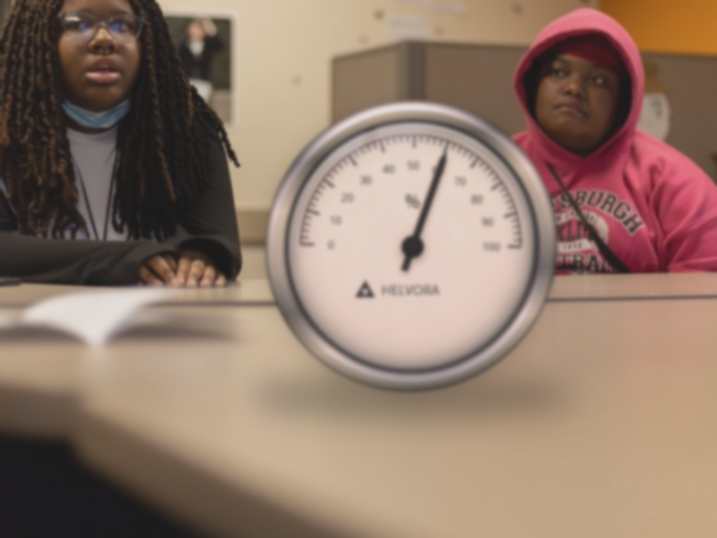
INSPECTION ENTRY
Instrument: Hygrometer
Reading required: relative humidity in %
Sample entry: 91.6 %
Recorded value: 60 %
